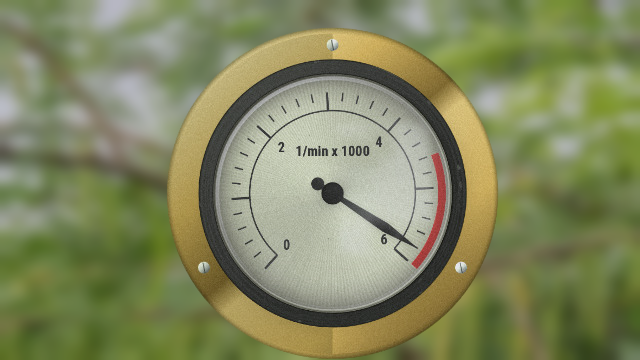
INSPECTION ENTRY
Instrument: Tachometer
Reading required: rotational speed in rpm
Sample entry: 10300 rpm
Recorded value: 5800 rpm
